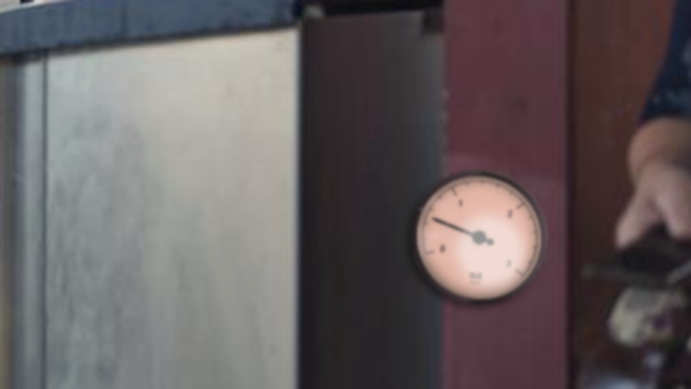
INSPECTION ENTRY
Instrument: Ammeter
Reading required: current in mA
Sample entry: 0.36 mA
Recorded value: 0.5 mA
